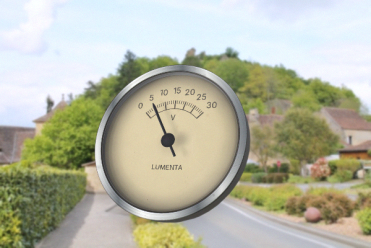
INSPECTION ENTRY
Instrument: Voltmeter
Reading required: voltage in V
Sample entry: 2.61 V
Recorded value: 5 V
